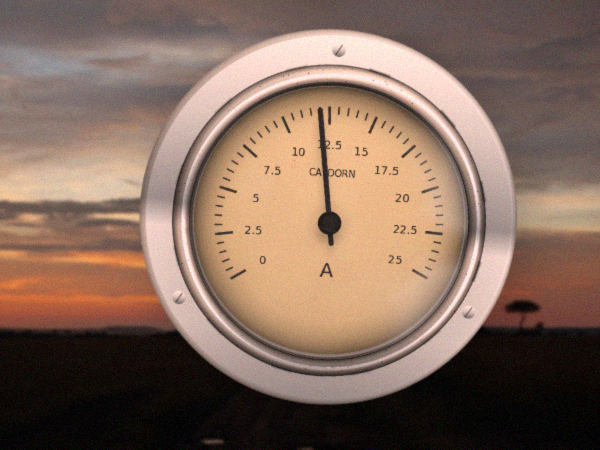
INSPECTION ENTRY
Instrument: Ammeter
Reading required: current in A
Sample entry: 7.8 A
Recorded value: 12 A
